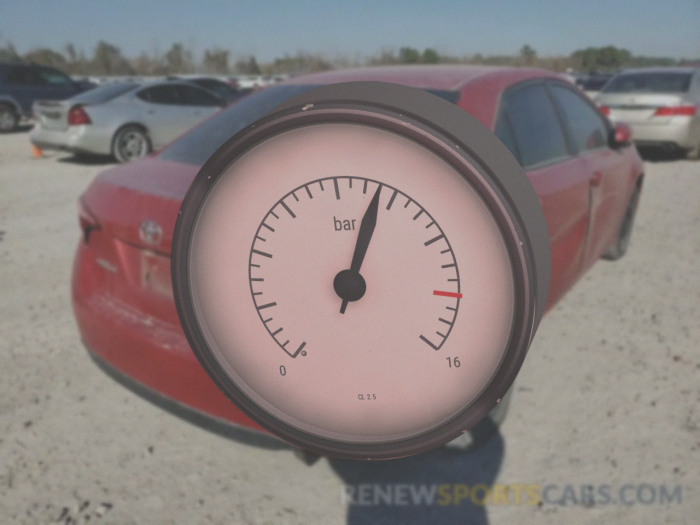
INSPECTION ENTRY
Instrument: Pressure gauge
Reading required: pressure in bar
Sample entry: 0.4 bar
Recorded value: 9.5 bar
